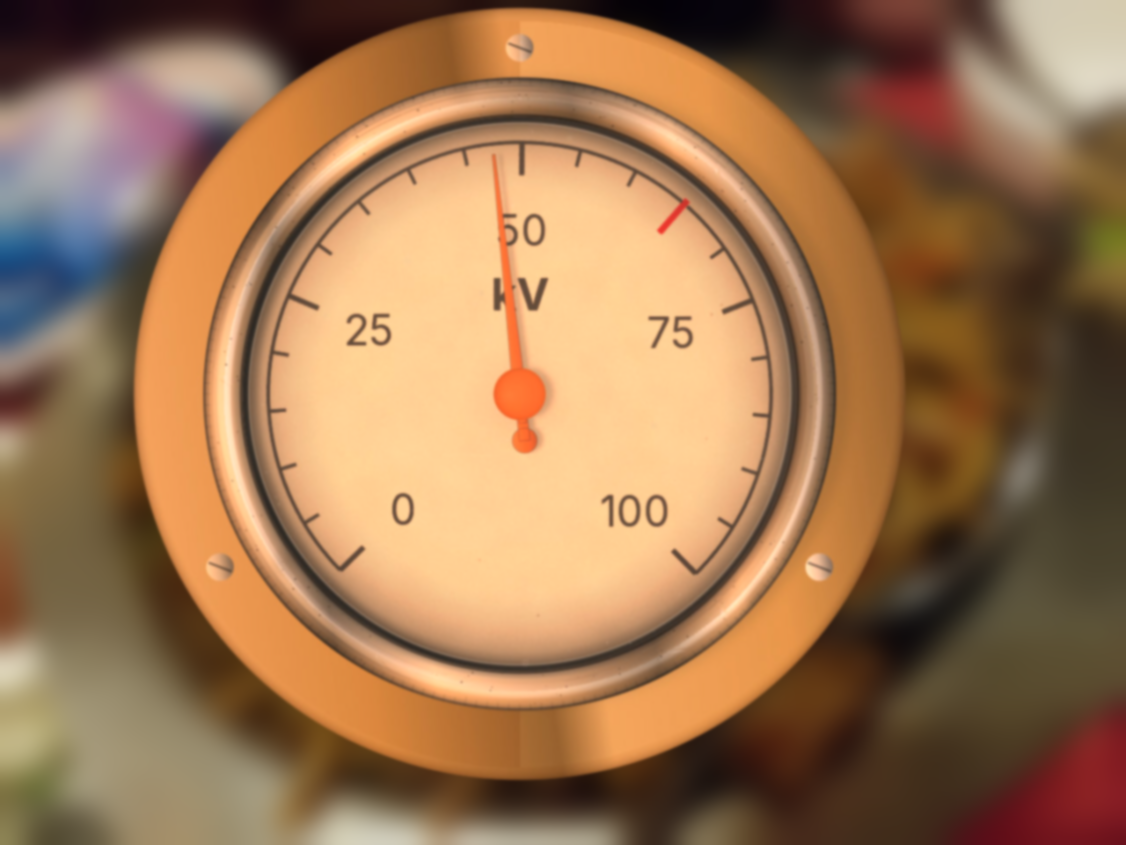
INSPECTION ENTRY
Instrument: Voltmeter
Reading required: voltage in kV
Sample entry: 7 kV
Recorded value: 47.5 kV
